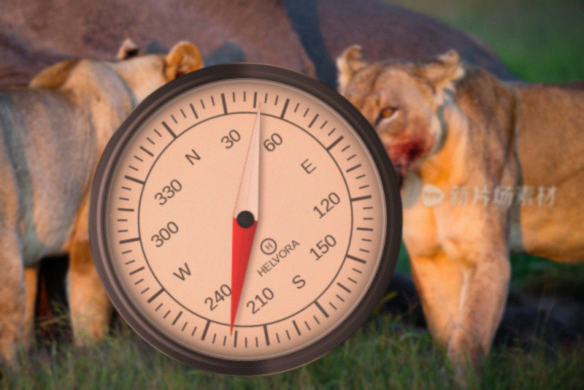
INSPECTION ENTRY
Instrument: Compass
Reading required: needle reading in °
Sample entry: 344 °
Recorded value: 227.5 °
